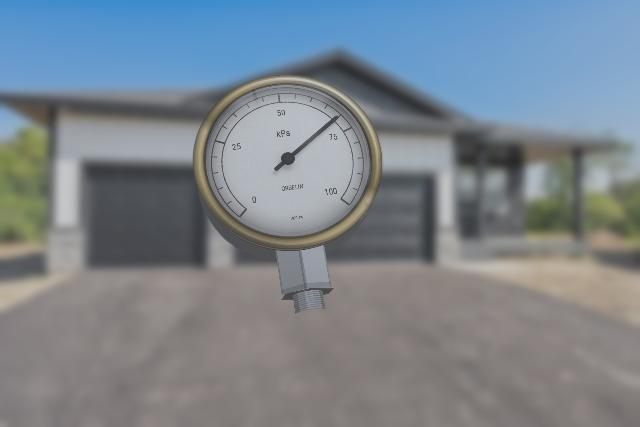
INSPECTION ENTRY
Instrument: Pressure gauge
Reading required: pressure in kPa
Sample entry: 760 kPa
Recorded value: 70 kPa
